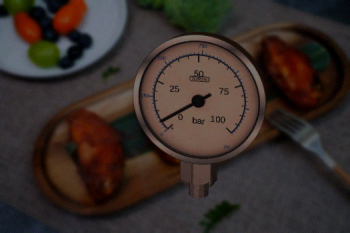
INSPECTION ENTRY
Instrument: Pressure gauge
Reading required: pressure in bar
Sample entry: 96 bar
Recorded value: 5 bar
